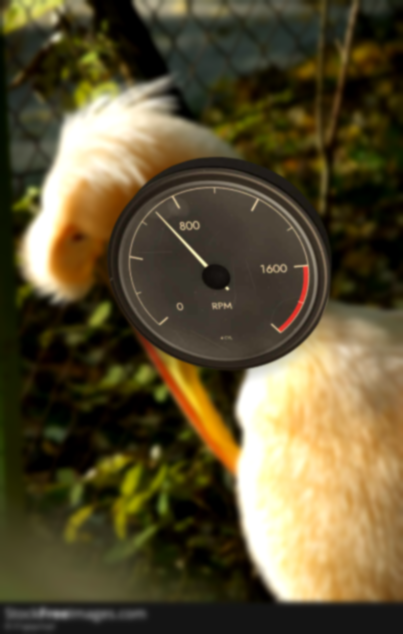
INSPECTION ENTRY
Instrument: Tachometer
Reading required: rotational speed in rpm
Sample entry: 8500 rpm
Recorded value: 700 rpm
